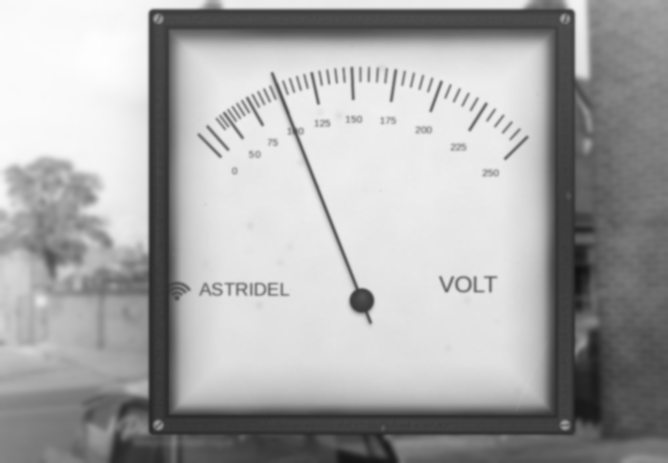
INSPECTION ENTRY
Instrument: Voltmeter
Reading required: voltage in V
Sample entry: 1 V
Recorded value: 100 V
